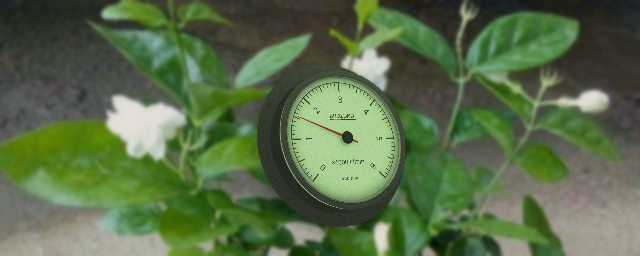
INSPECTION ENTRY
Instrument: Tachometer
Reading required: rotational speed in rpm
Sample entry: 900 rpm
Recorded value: 1500 rpm
